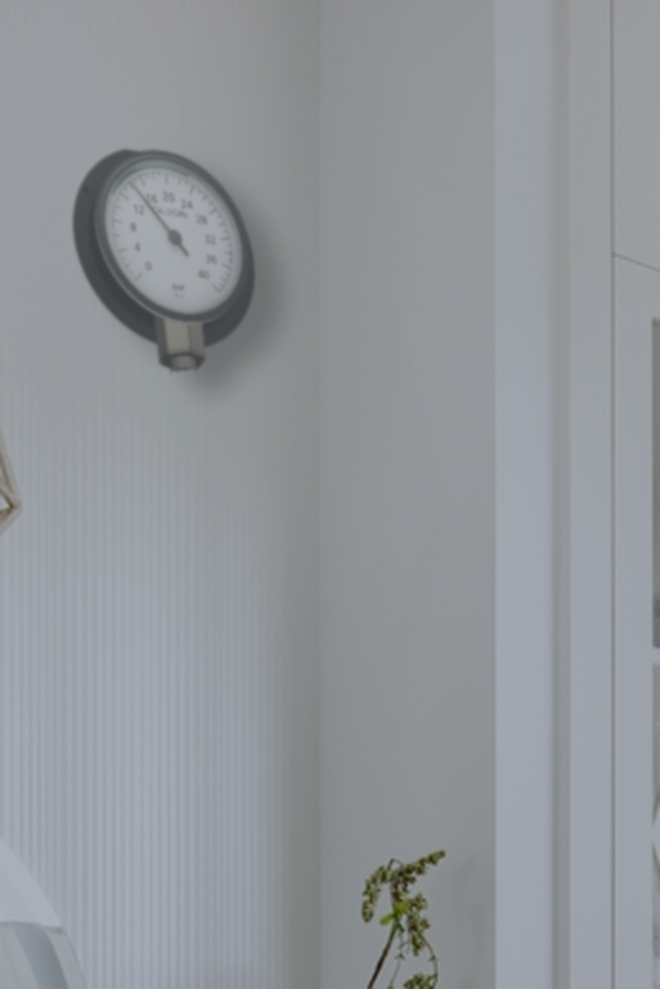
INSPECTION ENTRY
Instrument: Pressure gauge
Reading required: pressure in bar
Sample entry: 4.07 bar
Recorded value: 14 bar
